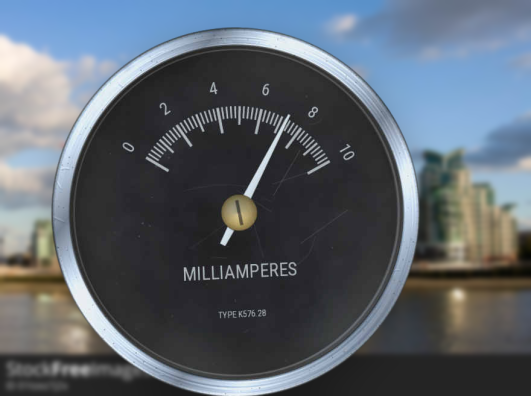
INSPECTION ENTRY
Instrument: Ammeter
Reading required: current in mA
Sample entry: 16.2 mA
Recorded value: 7.2 mA
